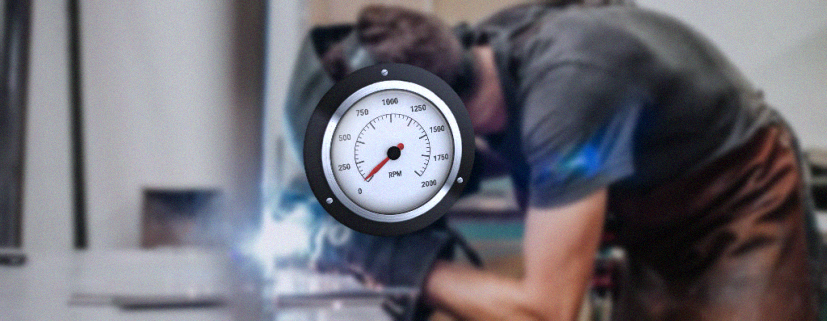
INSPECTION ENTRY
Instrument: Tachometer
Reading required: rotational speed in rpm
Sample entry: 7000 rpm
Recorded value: 50 rpm
